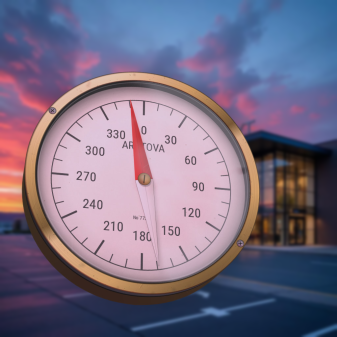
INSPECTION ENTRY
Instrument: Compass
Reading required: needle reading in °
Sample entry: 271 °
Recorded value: 350 °
